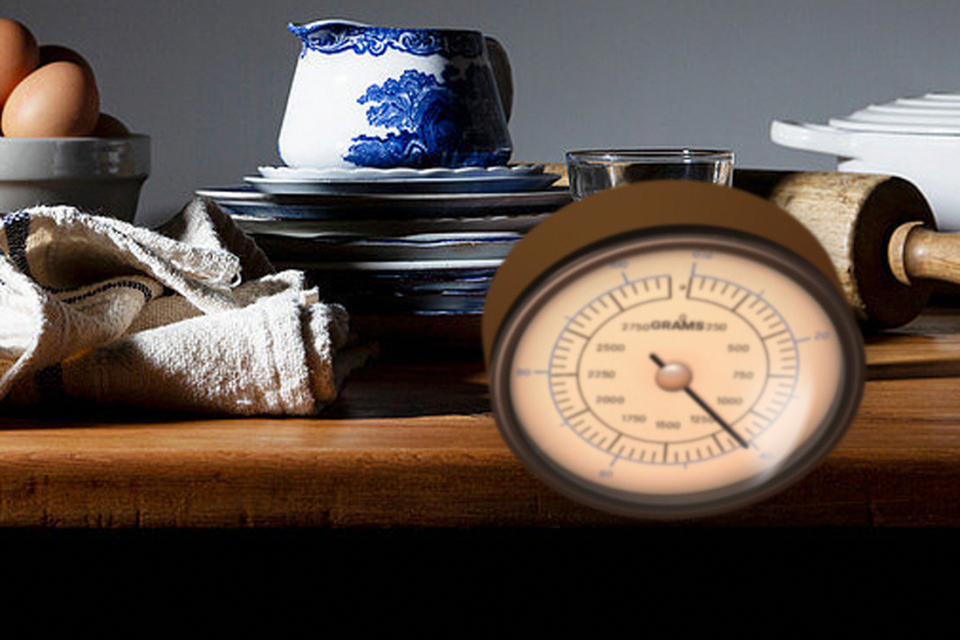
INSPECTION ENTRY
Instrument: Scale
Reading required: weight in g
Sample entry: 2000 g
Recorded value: 1150 g
